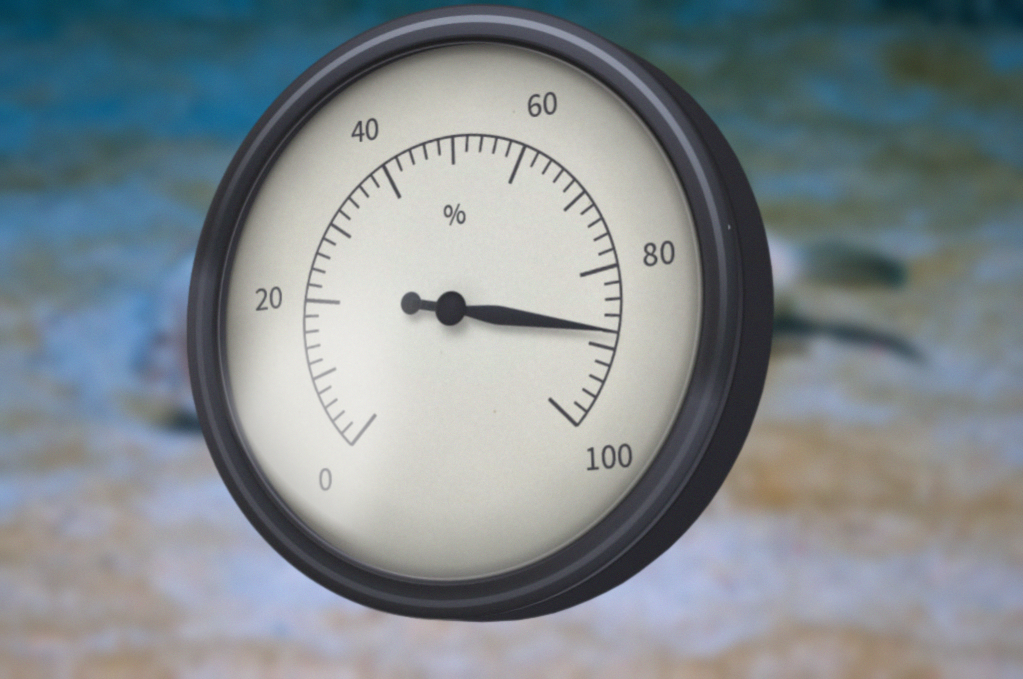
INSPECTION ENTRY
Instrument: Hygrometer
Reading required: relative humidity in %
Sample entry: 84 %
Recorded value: 88 %
